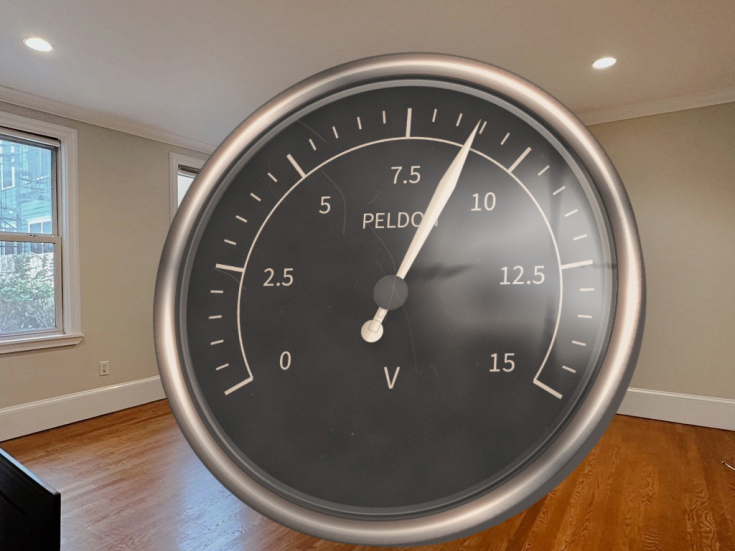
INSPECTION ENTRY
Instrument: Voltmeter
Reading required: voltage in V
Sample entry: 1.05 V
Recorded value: 9 V
